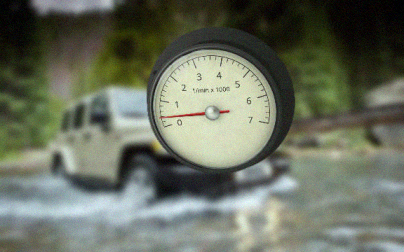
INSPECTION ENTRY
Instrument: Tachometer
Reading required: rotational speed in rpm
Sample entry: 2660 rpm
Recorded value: 400 rpm
